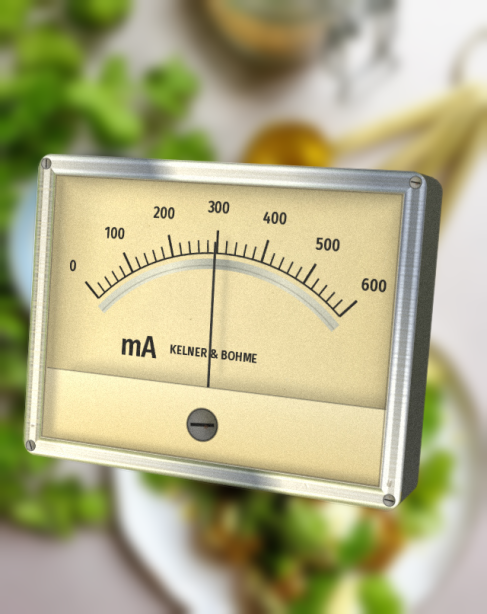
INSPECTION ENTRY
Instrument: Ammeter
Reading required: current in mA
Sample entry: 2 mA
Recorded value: 300 mA
